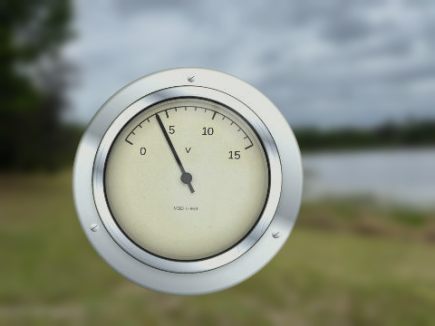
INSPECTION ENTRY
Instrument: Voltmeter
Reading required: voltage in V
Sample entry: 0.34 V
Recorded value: 4 V
